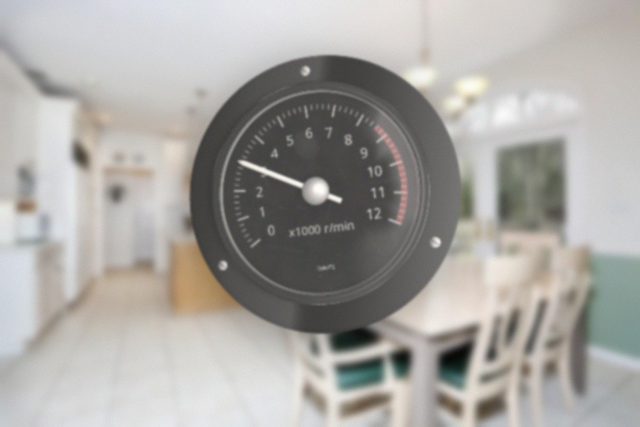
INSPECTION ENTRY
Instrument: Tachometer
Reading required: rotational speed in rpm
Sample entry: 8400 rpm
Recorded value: 3000 rpm
